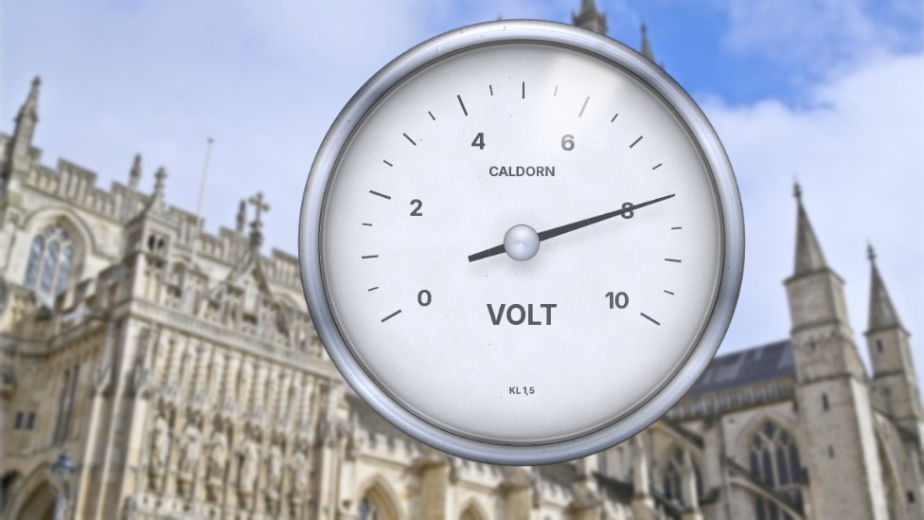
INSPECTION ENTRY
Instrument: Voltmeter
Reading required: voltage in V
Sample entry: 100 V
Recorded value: 8 V
